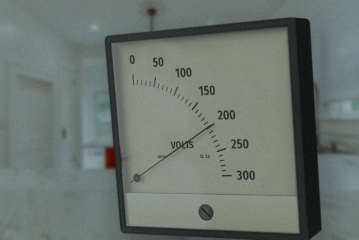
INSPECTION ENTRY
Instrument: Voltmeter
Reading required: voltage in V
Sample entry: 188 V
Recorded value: 200 V
